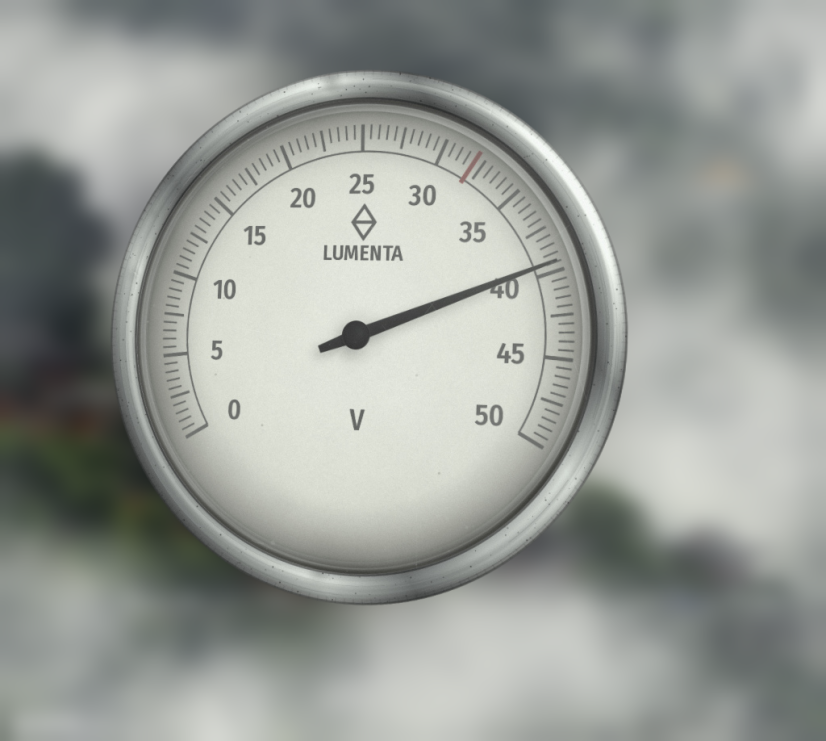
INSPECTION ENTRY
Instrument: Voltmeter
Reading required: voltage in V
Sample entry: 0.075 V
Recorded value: 39.5 V
